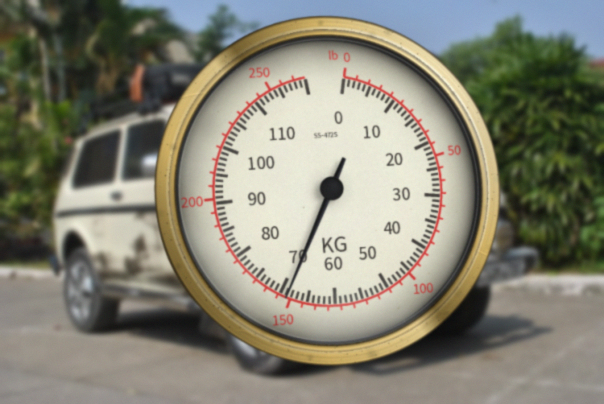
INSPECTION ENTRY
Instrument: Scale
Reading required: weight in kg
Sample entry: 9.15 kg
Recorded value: 69 kg
